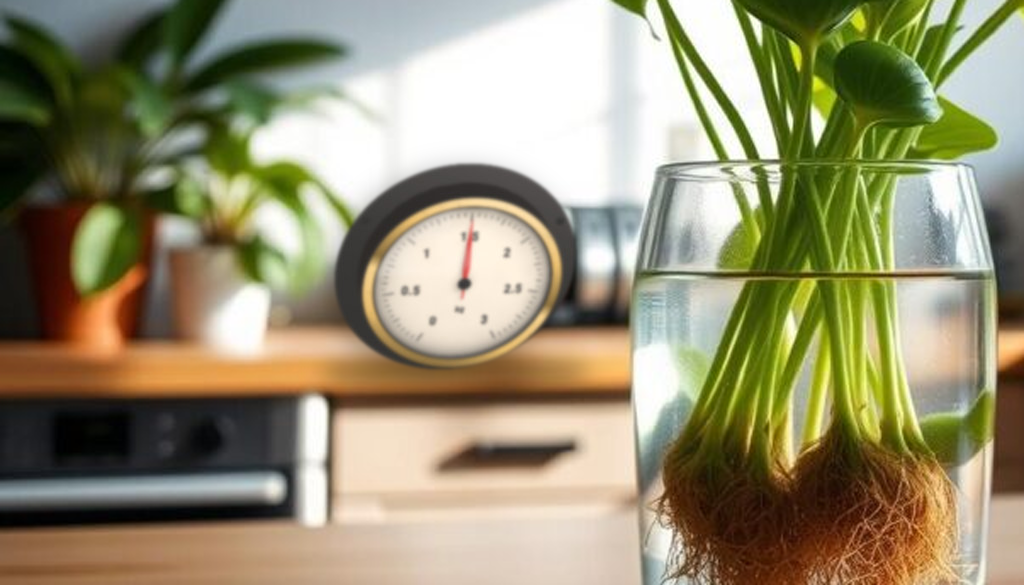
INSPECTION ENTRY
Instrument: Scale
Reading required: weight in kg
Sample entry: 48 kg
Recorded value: 1.5 kg
